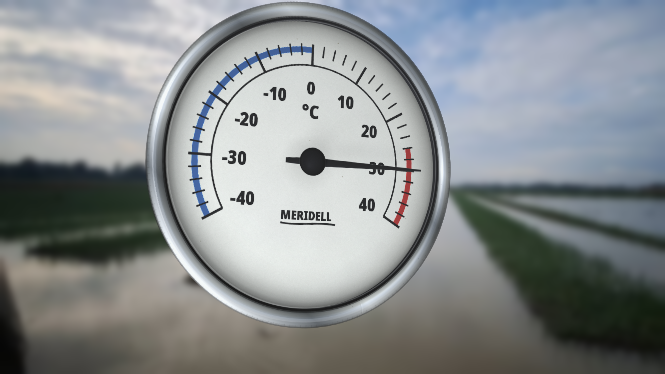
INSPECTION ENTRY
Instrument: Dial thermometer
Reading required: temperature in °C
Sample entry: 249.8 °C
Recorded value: 30 °C
